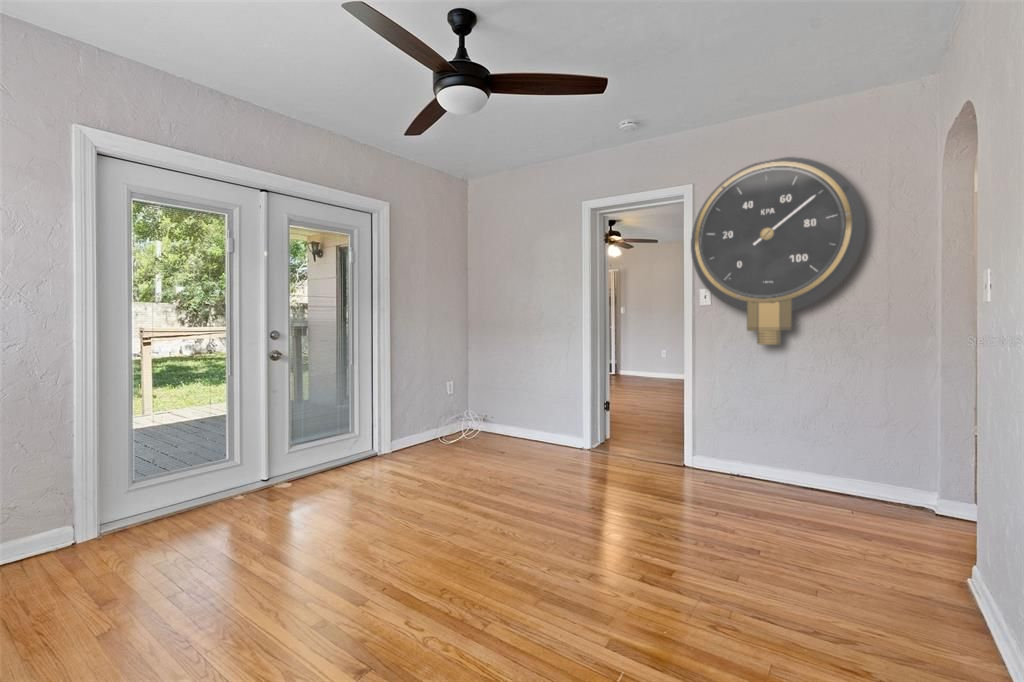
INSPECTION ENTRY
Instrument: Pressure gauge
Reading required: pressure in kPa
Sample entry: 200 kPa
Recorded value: 70 kPa
